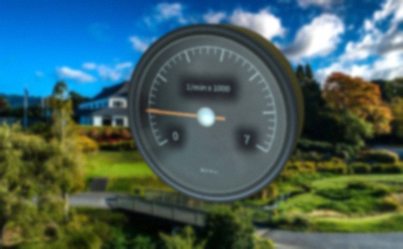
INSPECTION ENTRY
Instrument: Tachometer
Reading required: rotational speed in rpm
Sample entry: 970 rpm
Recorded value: 1000 rpm
